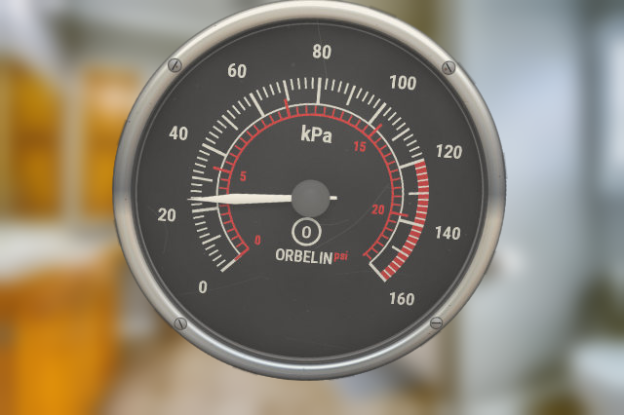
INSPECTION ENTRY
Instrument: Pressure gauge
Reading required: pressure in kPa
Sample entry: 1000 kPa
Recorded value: 24 kPa
